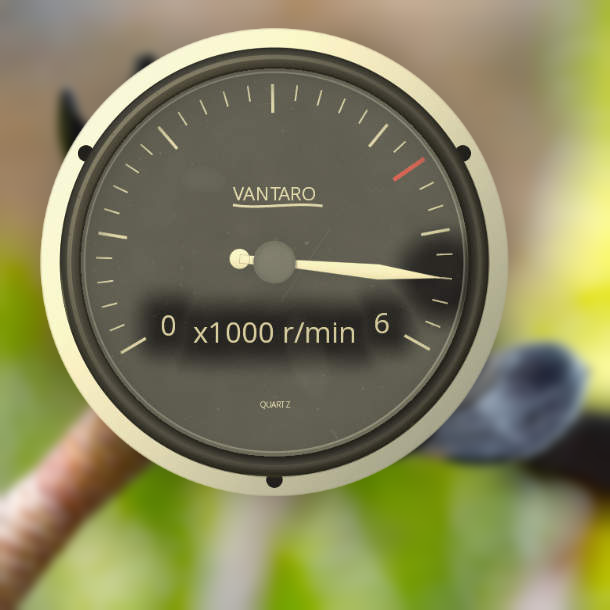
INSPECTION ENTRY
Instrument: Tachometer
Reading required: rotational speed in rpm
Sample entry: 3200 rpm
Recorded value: 5400 rpm
